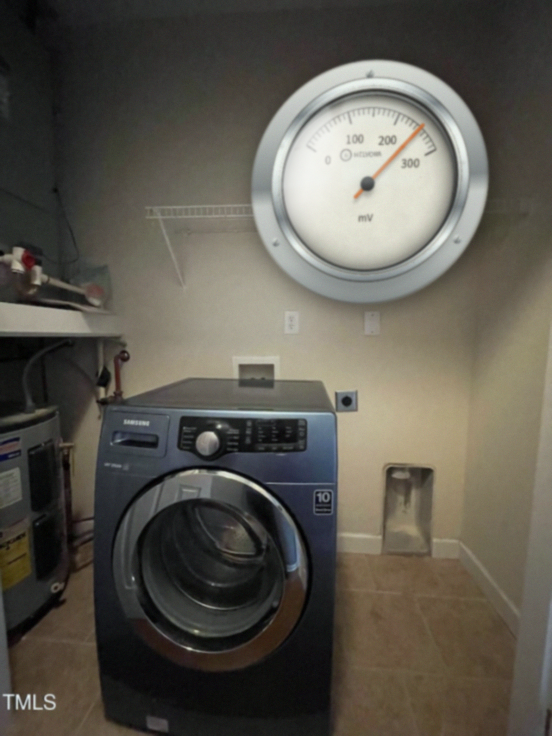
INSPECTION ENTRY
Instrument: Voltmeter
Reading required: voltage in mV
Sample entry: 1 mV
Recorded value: 250 mV
